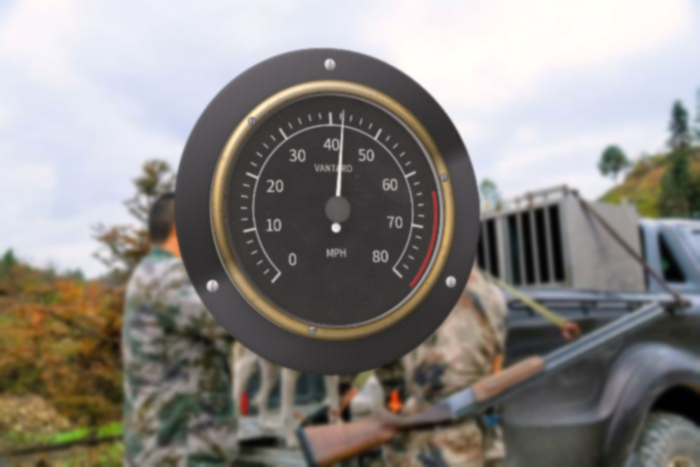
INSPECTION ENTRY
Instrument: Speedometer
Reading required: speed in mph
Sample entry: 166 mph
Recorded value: 42 mph
